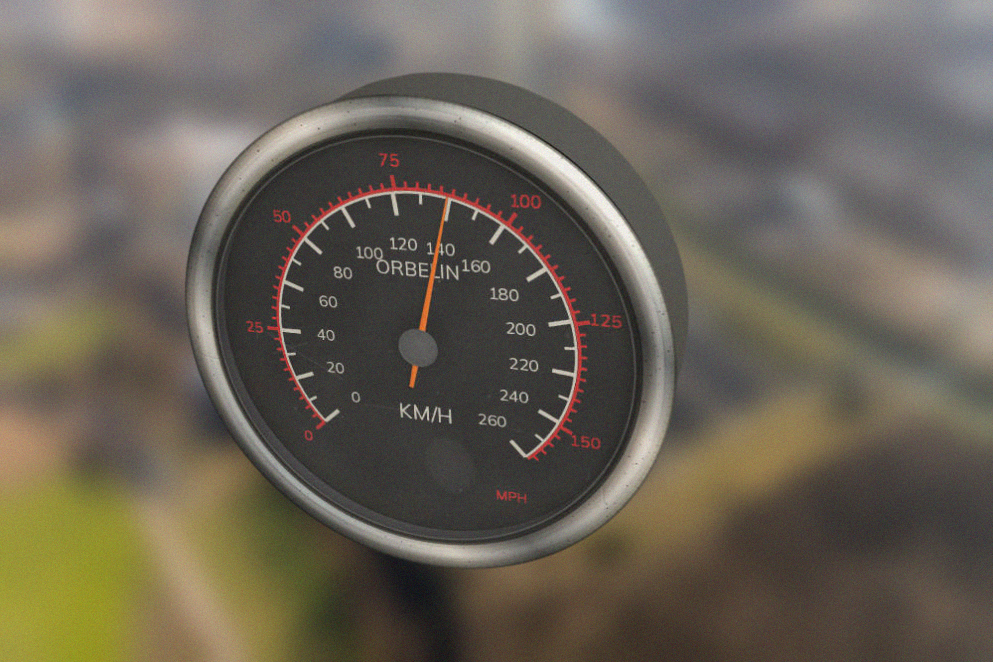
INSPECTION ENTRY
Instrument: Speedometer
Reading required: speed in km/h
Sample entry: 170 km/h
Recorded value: 140 km/h
